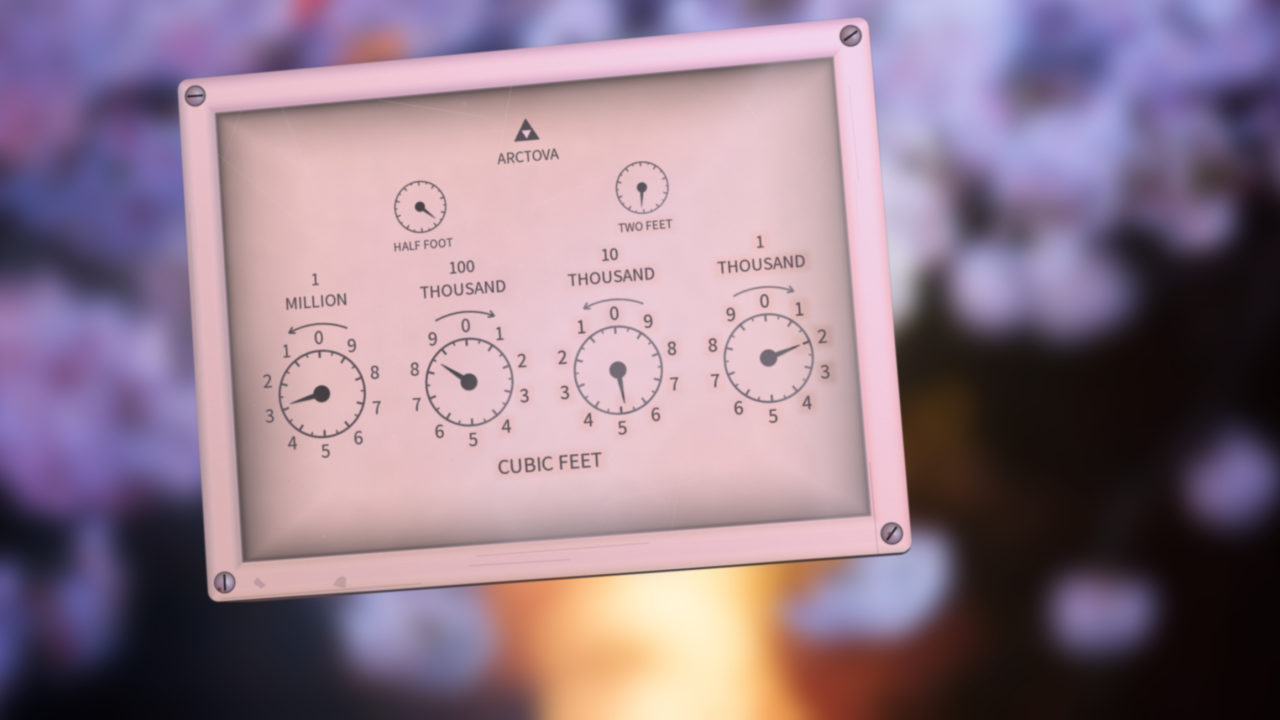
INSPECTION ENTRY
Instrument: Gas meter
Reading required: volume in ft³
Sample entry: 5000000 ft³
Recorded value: 285200 ft³
